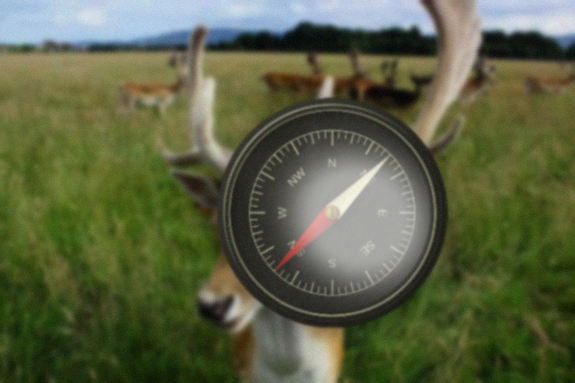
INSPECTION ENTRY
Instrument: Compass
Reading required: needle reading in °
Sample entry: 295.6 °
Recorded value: 225 °
